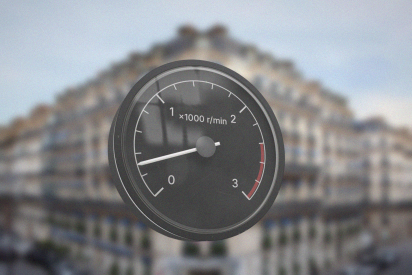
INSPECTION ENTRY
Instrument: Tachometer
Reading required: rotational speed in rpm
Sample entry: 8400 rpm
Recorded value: 300 rpm
